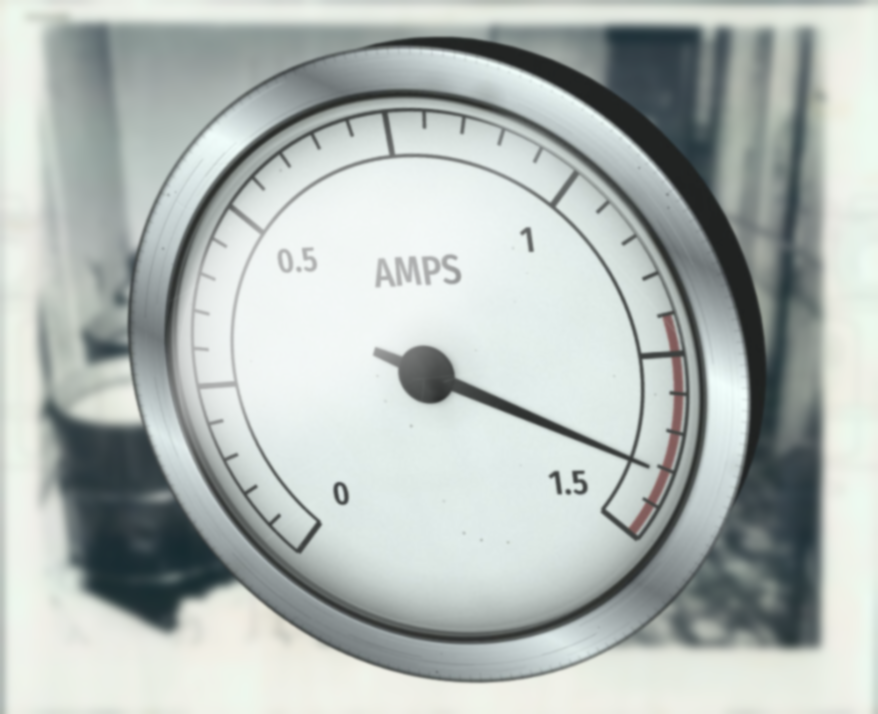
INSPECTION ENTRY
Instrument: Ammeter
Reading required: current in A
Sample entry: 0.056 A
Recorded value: 1.4 A
